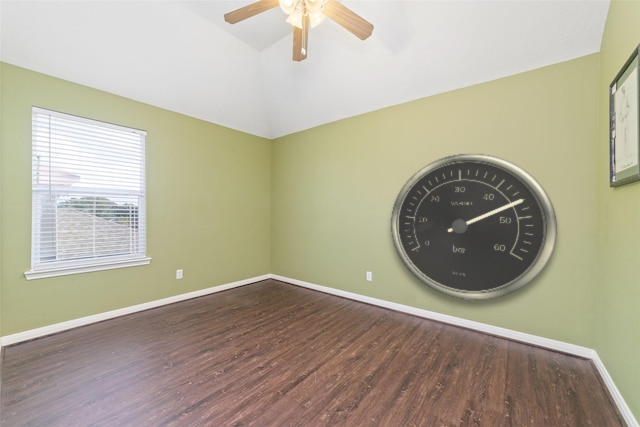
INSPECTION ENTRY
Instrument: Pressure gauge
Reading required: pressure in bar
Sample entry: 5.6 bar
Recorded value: 46 bar
